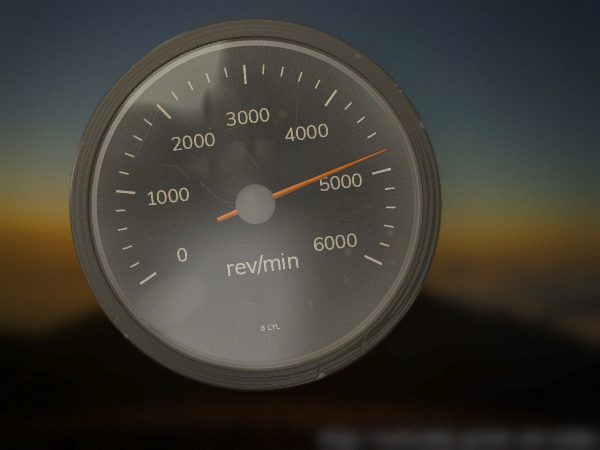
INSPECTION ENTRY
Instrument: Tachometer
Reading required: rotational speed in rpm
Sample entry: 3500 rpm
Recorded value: 4800 rpm
